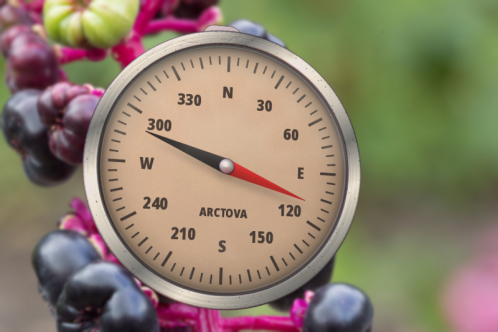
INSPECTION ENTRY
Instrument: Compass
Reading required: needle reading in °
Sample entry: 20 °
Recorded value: 110 °
